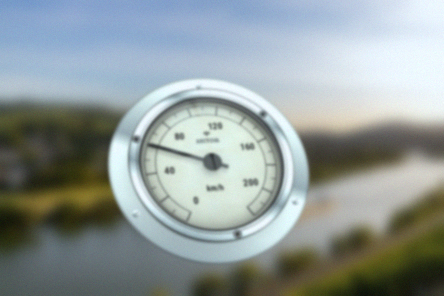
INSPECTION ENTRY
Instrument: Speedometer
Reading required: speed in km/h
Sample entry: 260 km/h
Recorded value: 60 km/h
